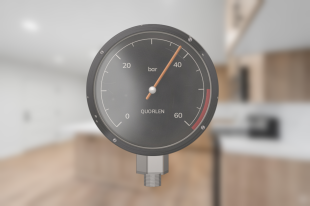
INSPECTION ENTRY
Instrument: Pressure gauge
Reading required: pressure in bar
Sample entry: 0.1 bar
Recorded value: 37.5 bar
